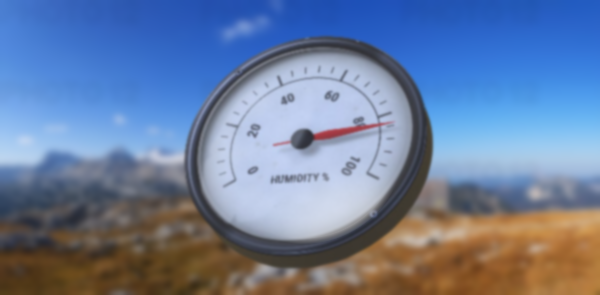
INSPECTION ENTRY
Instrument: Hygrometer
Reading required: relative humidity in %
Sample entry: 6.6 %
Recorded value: 84 %
